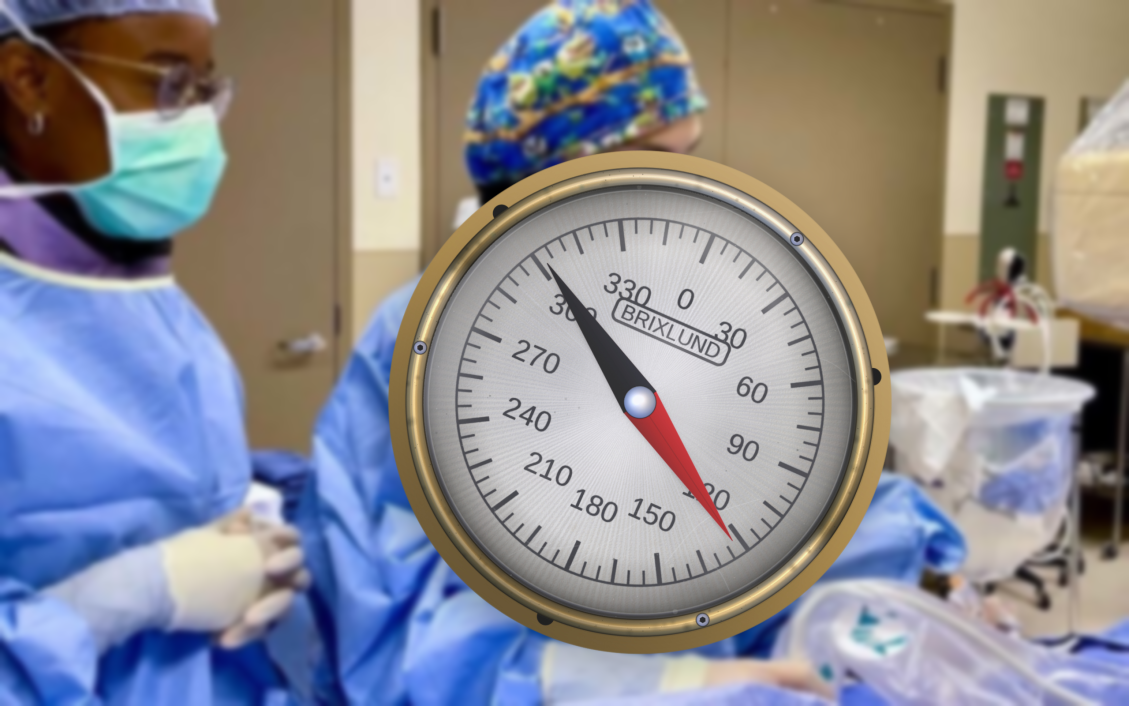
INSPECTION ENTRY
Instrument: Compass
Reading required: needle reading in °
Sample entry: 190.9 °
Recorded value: 122.5 °
